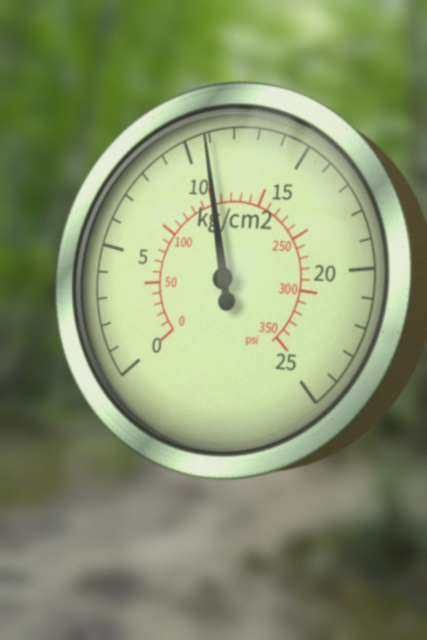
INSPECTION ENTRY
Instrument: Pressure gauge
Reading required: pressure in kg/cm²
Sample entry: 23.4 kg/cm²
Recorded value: 11 kg/cm²
